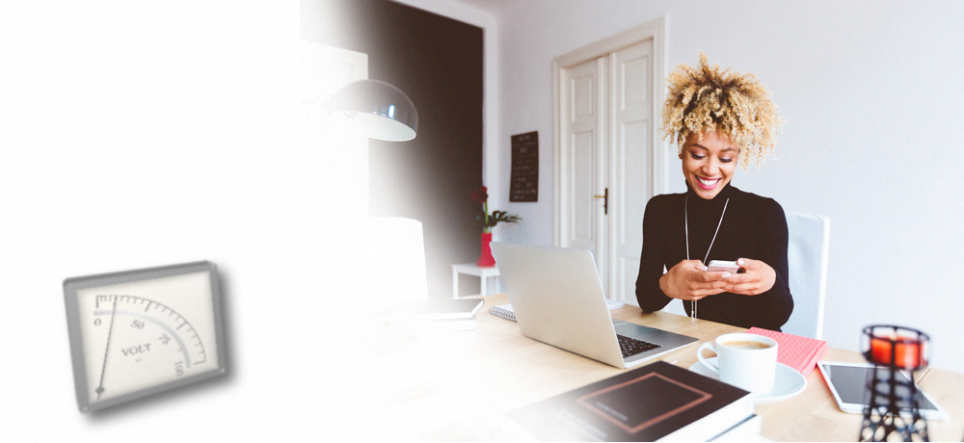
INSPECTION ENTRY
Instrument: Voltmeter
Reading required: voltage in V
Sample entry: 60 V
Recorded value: 25 V
